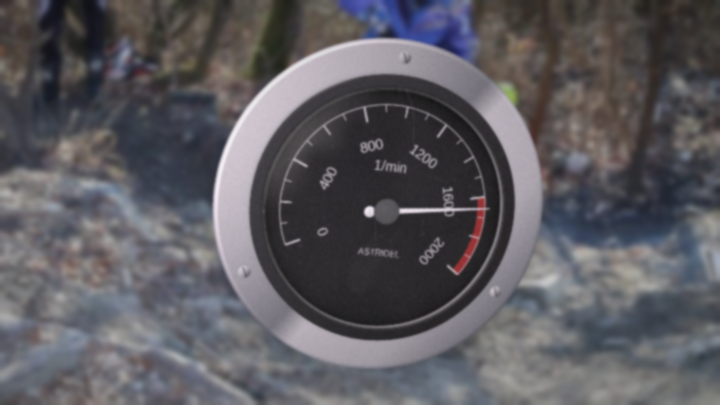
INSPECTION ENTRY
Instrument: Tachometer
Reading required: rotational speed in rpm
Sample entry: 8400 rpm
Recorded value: 1650 rpm
